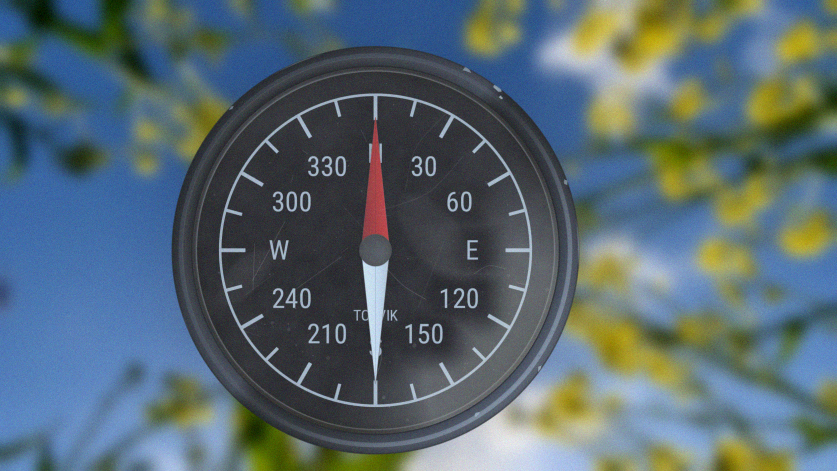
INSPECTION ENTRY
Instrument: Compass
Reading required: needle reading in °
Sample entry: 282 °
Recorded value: 0 °
